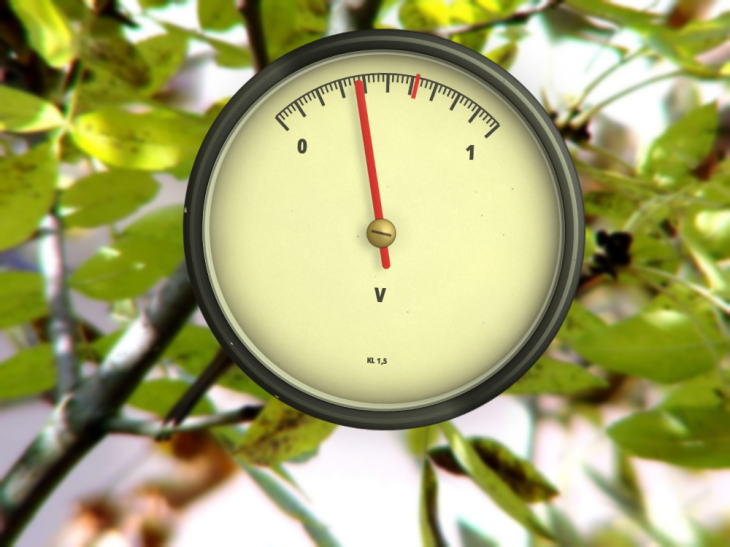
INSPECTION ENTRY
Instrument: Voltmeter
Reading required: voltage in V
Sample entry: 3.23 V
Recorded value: 0.38 V
